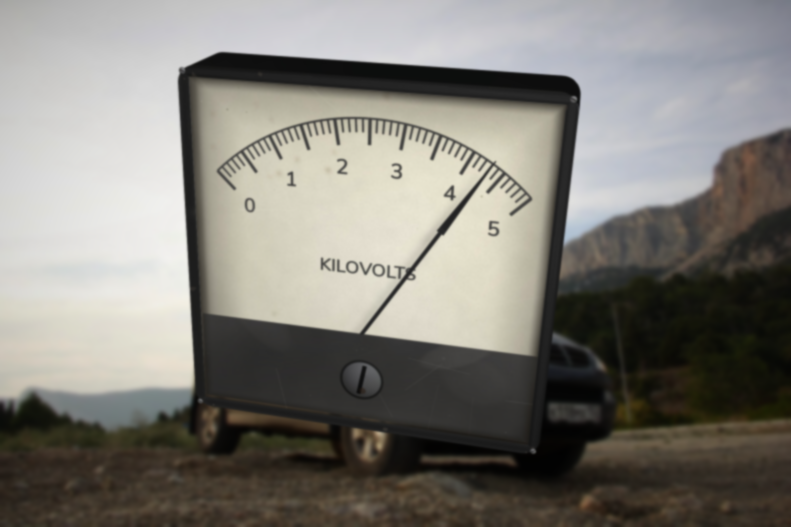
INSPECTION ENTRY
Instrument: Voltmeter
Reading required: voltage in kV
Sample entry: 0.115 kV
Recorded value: 4.3 kV
